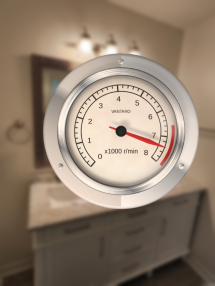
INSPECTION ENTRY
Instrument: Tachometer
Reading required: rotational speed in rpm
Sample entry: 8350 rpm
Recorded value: 7400 rpm
